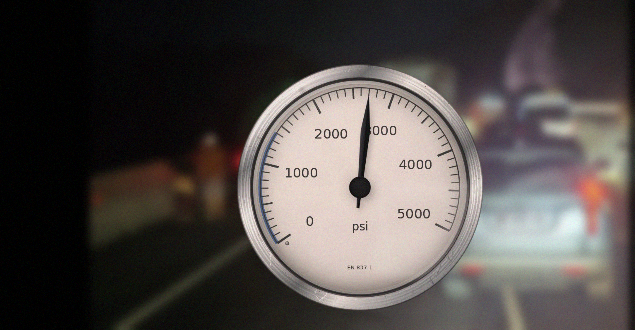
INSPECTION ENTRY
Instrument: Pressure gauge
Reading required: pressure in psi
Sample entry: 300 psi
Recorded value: 2700 psi
